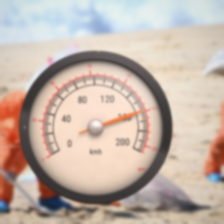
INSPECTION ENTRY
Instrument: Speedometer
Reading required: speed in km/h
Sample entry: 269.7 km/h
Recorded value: 160 km/h
